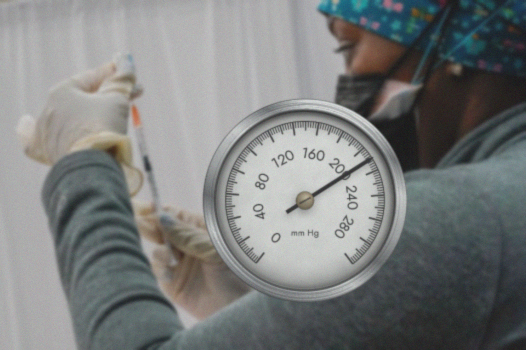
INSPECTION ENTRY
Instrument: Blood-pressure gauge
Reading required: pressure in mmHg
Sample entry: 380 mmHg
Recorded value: 210 mmHg
